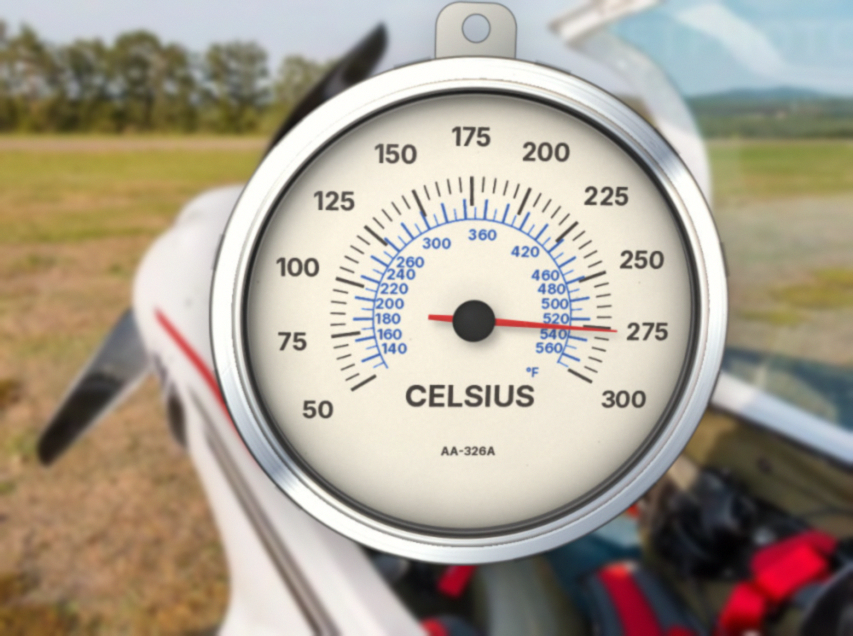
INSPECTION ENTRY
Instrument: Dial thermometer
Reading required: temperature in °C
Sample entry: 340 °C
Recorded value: 275 °C
